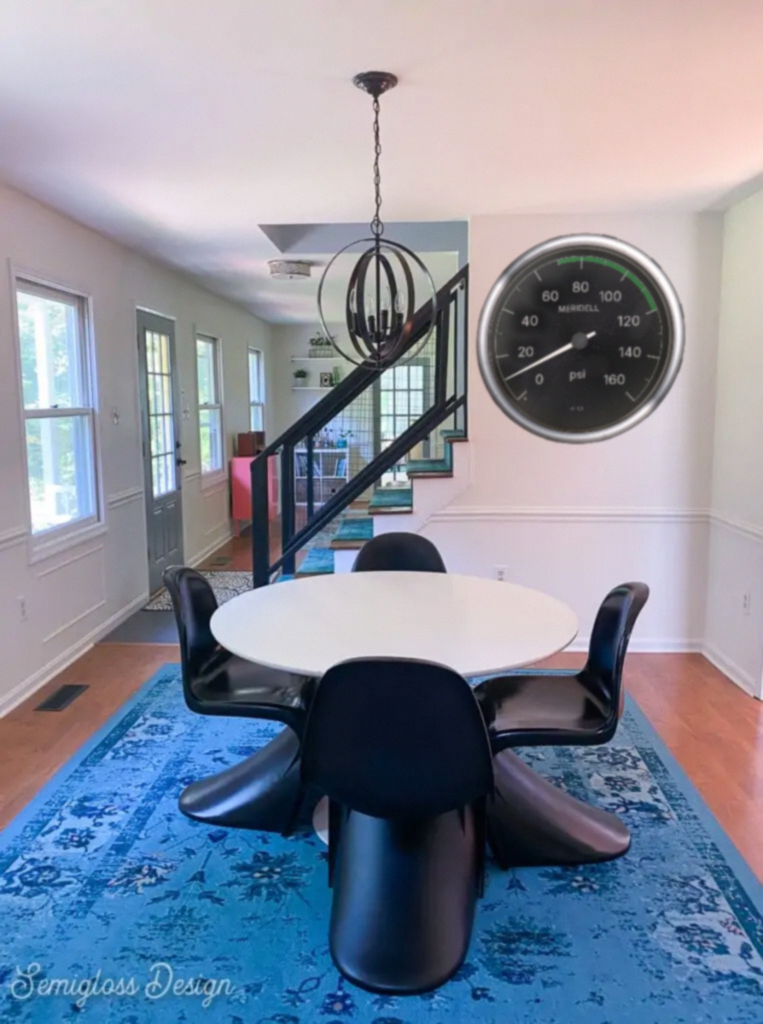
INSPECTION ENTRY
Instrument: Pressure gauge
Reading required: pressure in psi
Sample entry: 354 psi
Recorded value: 10 psi
